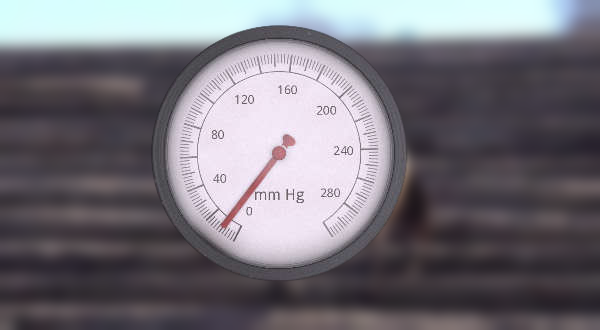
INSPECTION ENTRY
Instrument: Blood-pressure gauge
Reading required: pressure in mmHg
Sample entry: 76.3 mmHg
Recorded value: 10 mmHg
